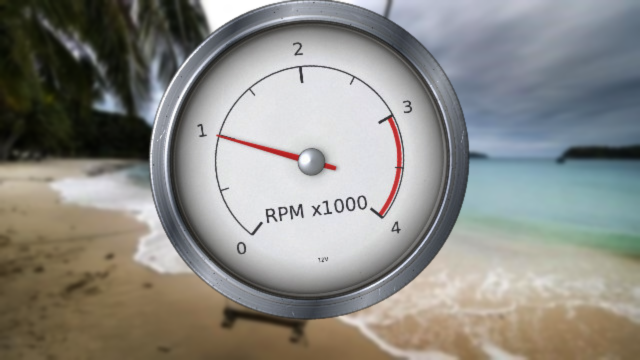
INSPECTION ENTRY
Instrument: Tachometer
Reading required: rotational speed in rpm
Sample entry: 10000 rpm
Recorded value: 1000 rpm
